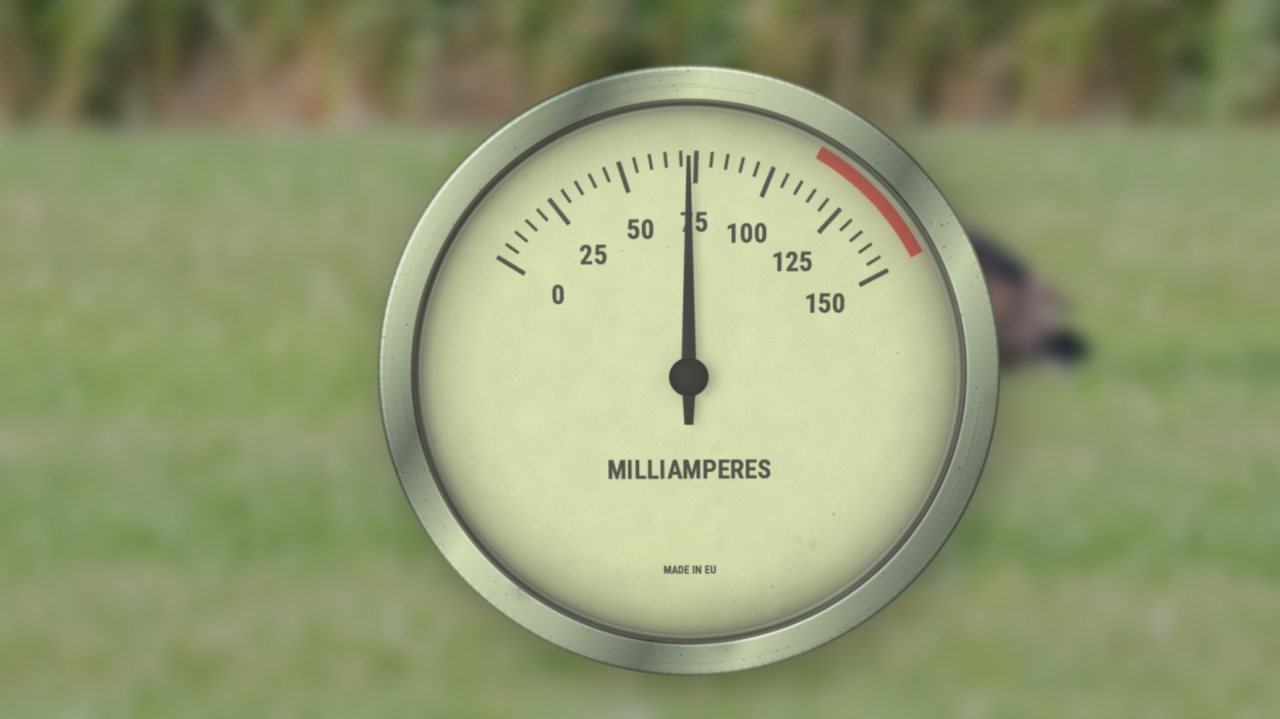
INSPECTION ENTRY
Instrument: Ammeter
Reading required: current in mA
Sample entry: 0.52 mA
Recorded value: 72.5 mA
